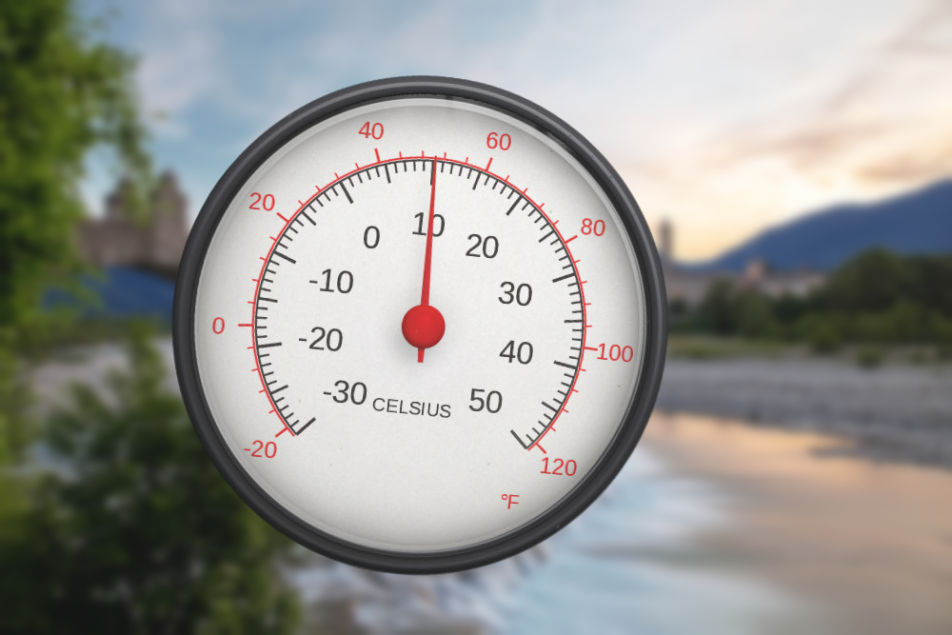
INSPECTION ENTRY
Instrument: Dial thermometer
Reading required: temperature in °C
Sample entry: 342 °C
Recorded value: 10 °C
